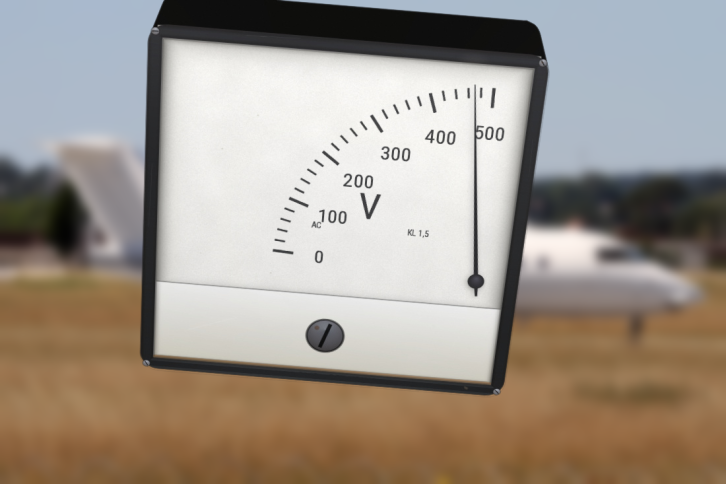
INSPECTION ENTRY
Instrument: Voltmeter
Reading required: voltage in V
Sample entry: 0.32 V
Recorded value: 470 V
